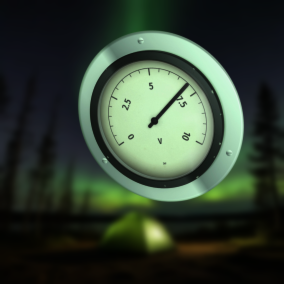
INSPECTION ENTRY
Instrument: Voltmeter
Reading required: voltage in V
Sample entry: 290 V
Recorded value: 7 V
